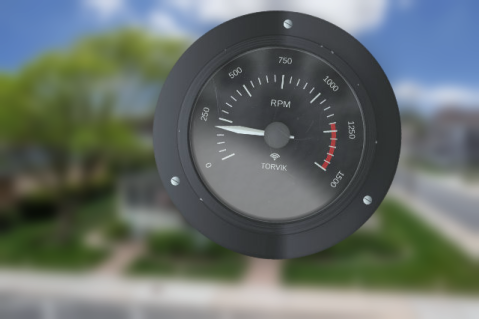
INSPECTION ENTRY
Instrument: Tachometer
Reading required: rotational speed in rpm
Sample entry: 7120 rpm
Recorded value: 200 rpm
